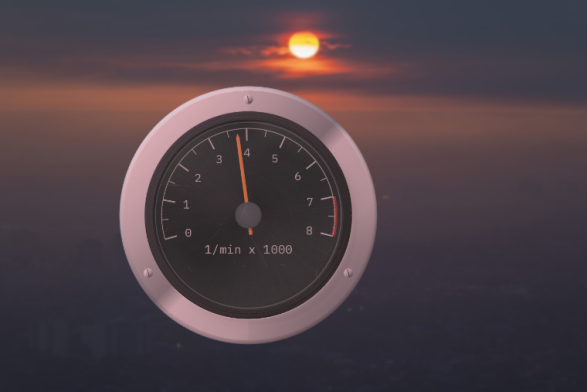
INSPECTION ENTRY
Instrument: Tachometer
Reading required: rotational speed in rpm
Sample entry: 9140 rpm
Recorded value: 3750 rpm
